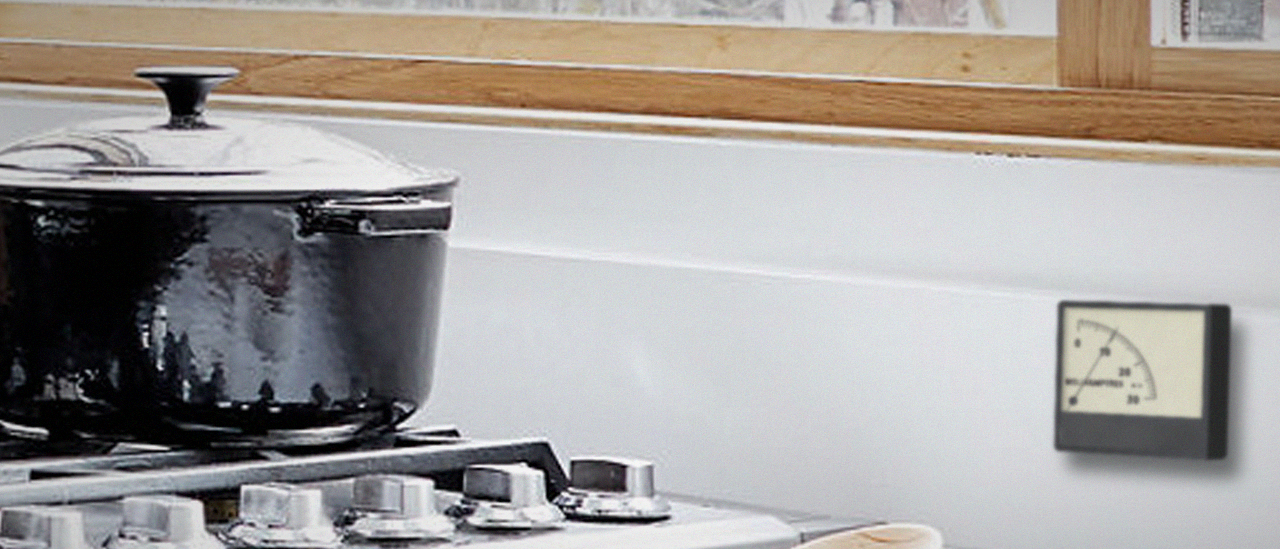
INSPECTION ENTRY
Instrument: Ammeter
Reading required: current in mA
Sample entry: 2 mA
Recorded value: 10 mA
